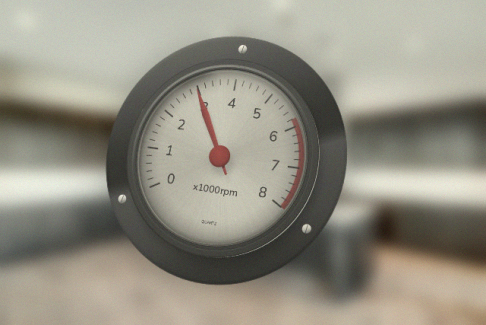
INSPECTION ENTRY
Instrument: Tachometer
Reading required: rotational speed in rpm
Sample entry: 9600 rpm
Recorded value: 3000 rpm
